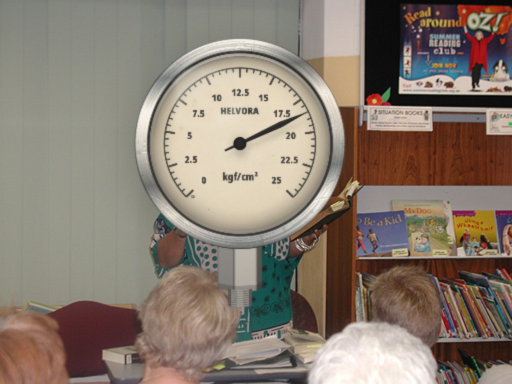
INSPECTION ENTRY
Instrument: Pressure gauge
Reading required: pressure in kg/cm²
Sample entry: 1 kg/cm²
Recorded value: 18.5 kg/cm²
